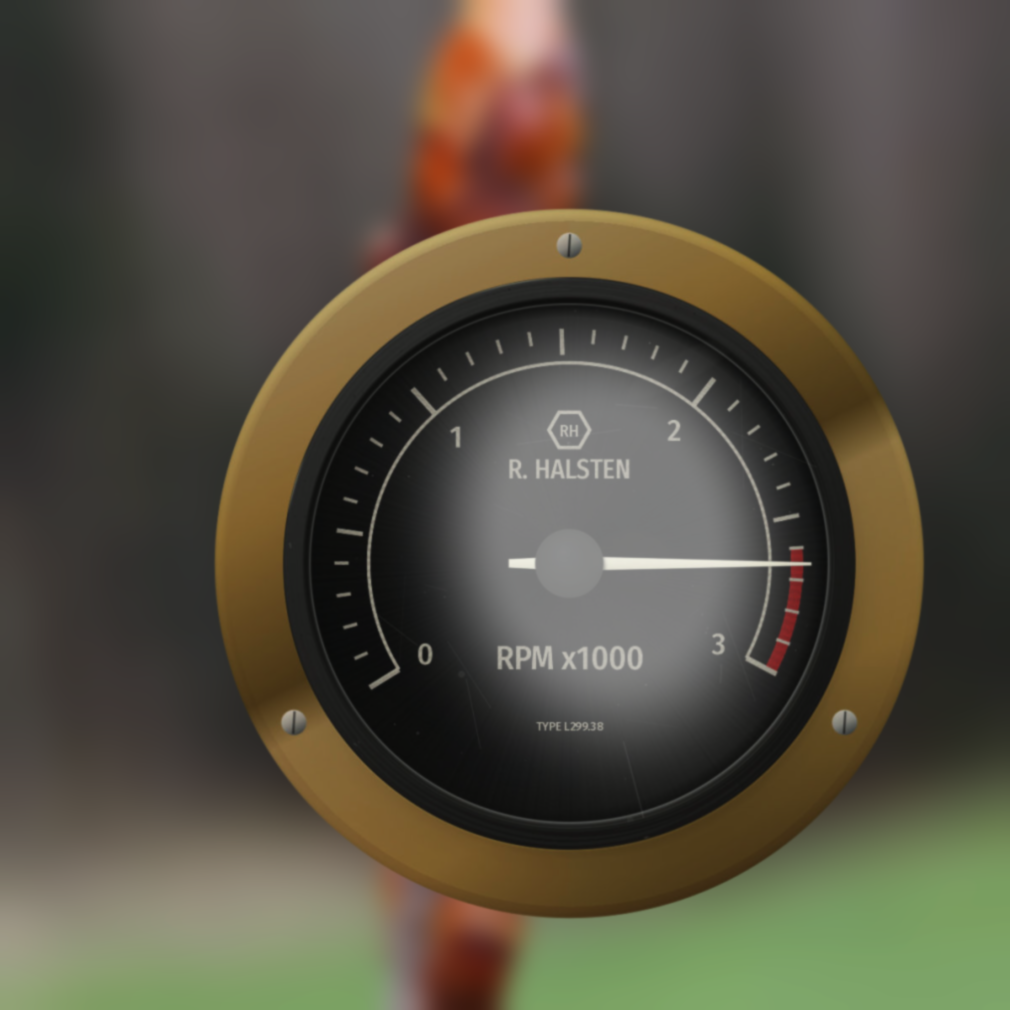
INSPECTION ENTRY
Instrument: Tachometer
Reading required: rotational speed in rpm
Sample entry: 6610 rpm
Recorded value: 2650 rpm
